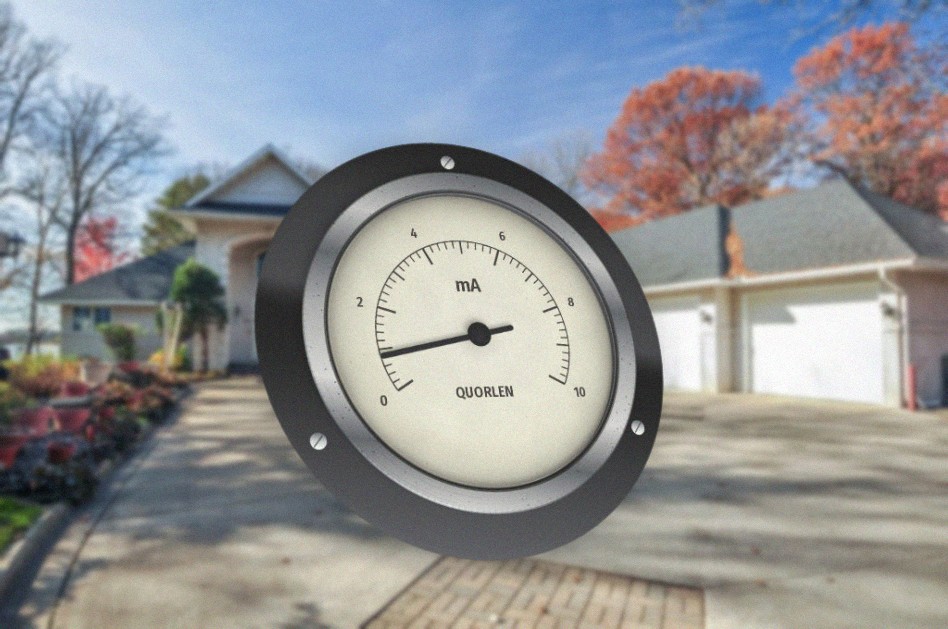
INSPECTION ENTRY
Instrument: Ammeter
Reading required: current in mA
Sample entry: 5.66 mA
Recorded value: 0.8 mA
